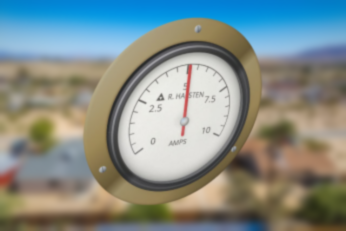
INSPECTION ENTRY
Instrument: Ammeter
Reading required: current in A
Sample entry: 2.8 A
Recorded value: 5 A
